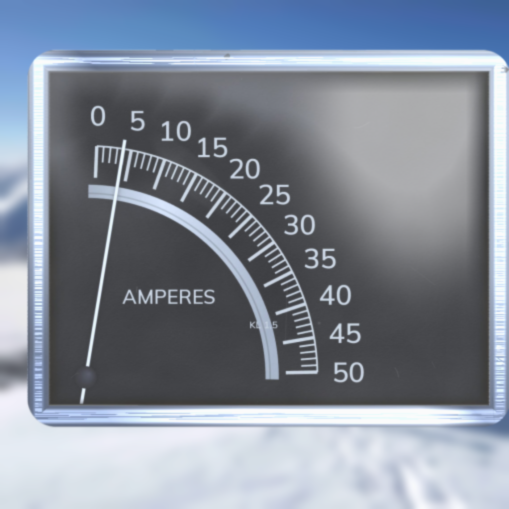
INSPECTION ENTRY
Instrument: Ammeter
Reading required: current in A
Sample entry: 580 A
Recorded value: 4 A
